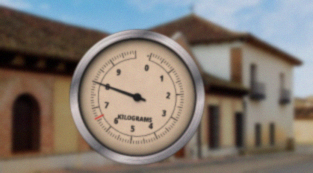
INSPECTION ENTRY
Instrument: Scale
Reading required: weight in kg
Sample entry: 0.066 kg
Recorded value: 8 kg
